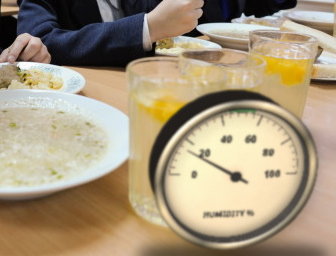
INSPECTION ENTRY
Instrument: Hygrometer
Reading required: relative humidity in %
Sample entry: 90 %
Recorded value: 16 %
